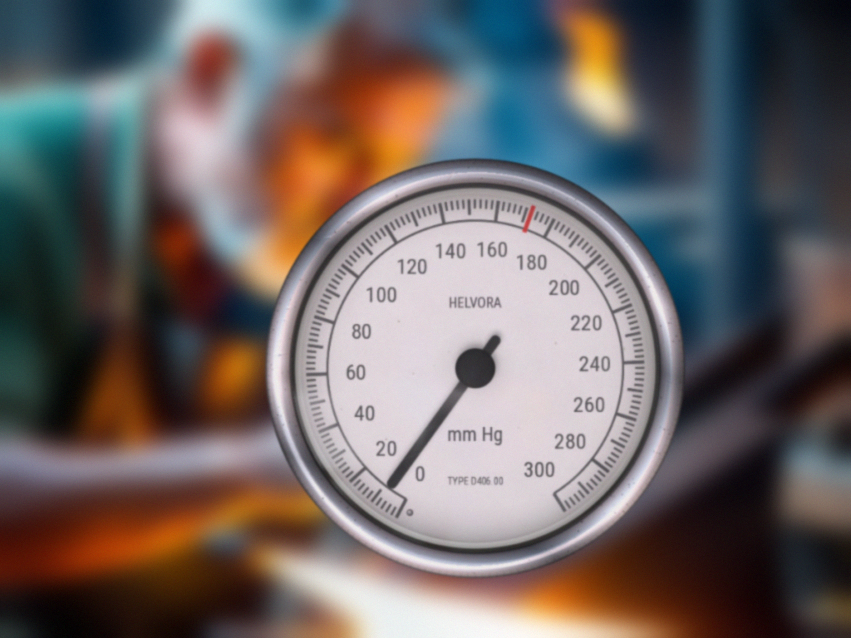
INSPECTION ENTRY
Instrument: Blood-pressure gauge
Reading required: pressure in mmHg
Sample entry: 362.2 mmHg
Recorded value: 8 mmHg
